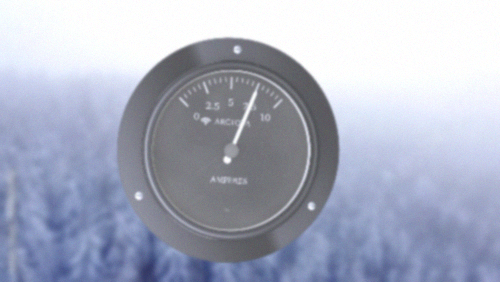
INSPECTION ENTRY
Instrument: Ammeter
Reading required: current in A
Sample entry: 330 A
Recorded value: 7.5 A
